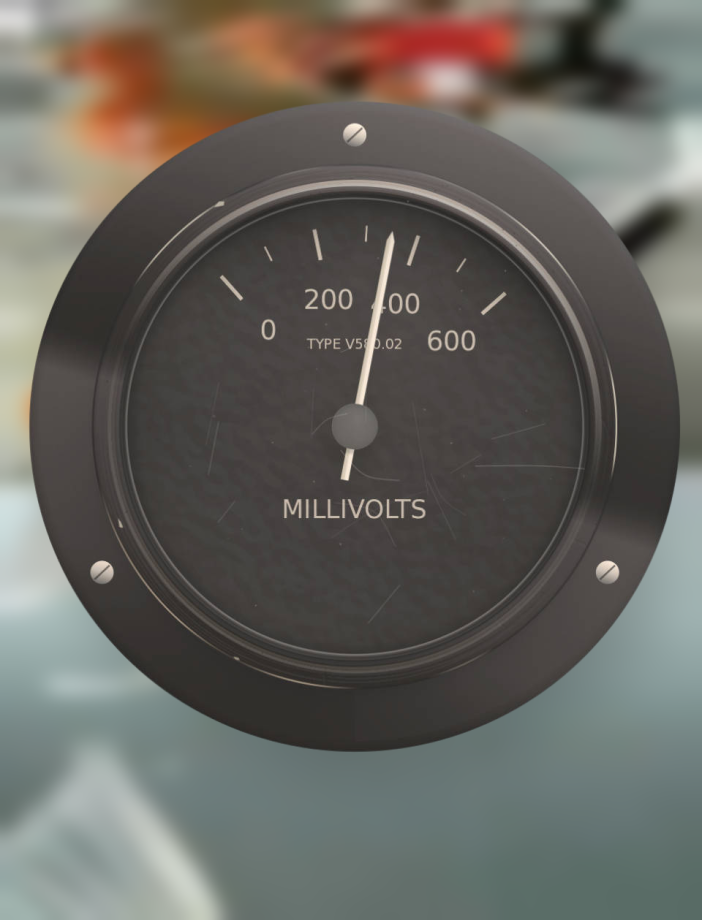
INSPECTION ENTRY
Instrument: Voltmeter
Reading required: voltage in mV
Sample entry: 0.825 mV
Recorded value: 350 mV
